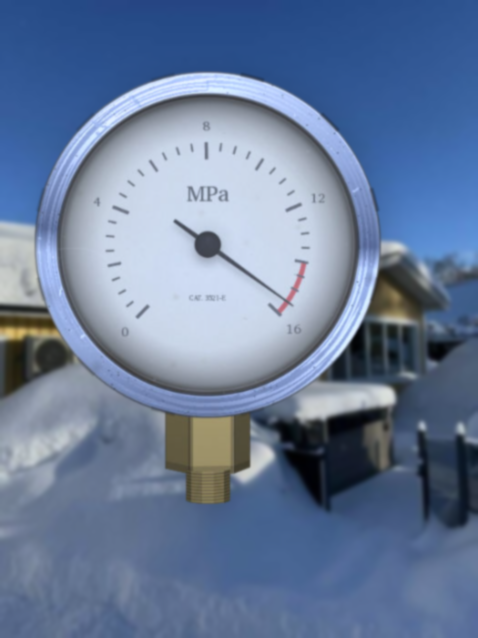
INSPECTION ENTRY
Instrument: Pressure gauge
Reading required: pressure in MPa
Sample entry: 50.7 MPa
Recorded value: 15.5 MPa
